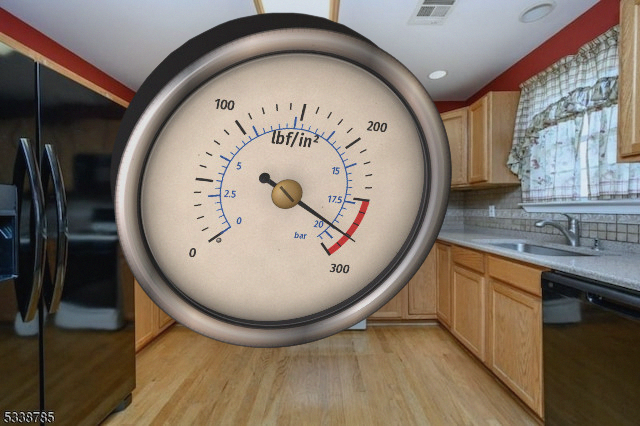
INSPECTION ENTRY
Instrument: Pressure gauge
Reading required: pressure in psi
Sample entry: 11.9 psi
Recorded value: 280 psi
